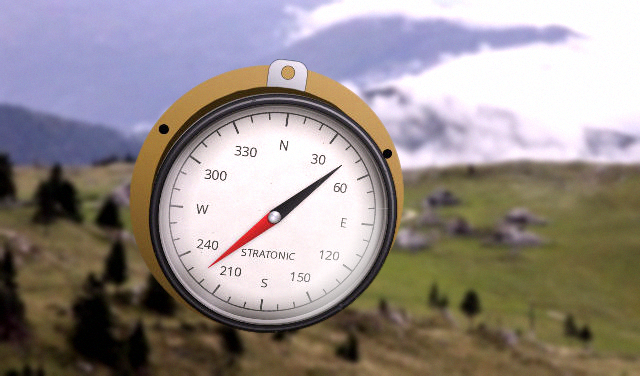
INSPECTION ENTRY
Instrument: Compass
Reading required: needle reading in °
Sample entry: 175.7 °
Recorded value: 225 °
